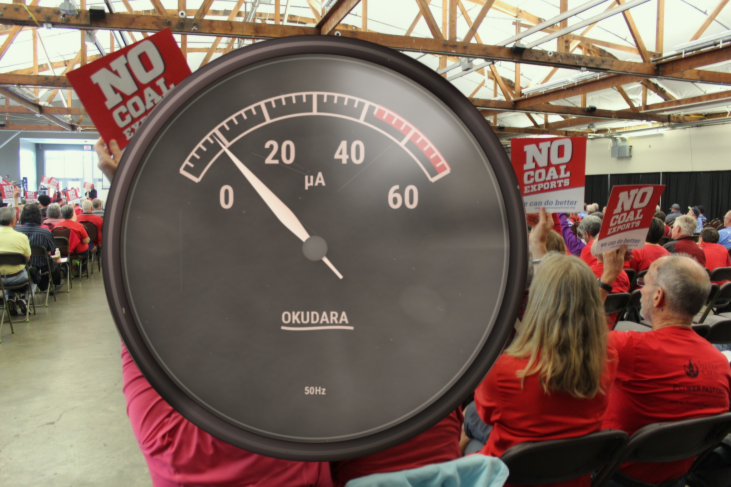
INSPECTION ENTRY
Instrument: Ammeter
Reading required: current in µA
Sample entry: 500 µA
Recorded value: 9 µA
